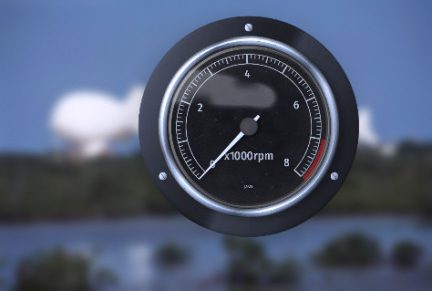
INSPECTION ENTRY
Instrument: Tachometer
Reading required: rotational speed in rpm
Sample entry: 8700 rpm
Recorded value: 0 rpm
